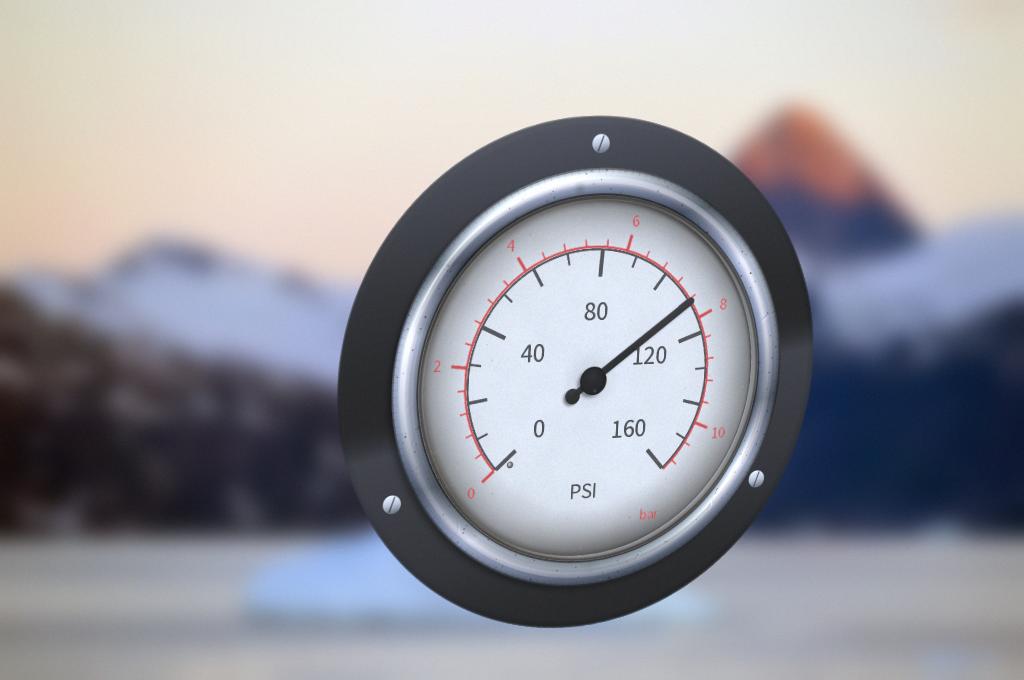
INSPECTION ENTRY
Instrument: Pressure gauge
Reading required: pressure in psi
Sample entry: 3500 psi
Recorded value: 110 psi
